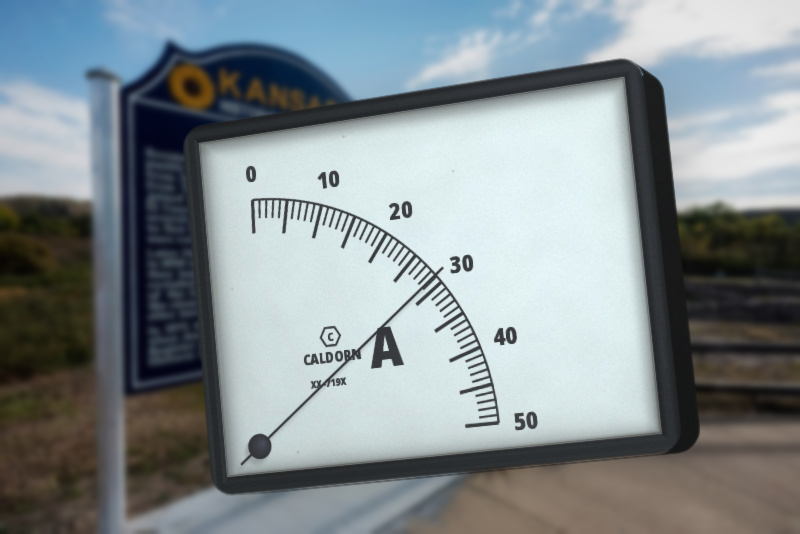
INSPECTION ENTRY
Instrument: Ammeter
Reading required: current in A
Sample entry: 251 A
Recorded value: 29 A
